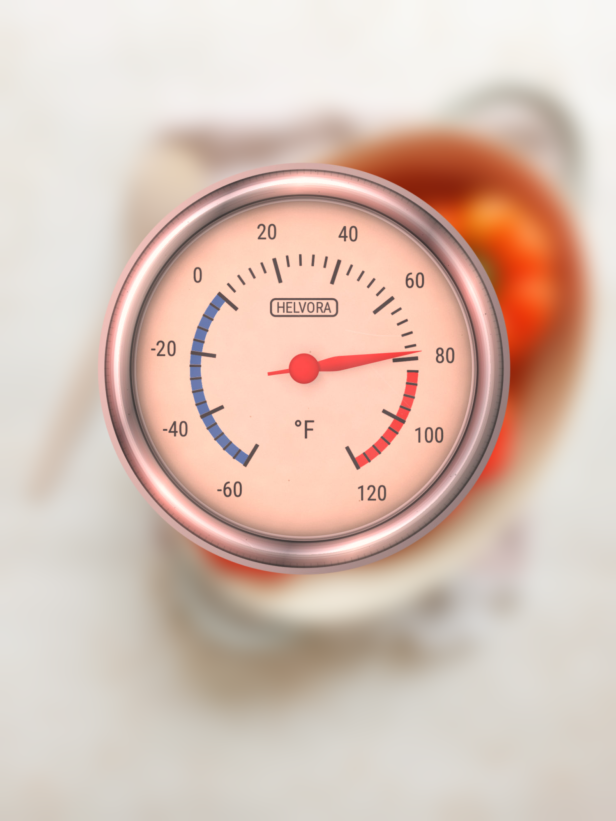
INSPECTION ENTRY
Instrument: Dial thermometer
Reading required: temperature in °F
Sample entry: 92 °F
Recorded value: 78 °F
